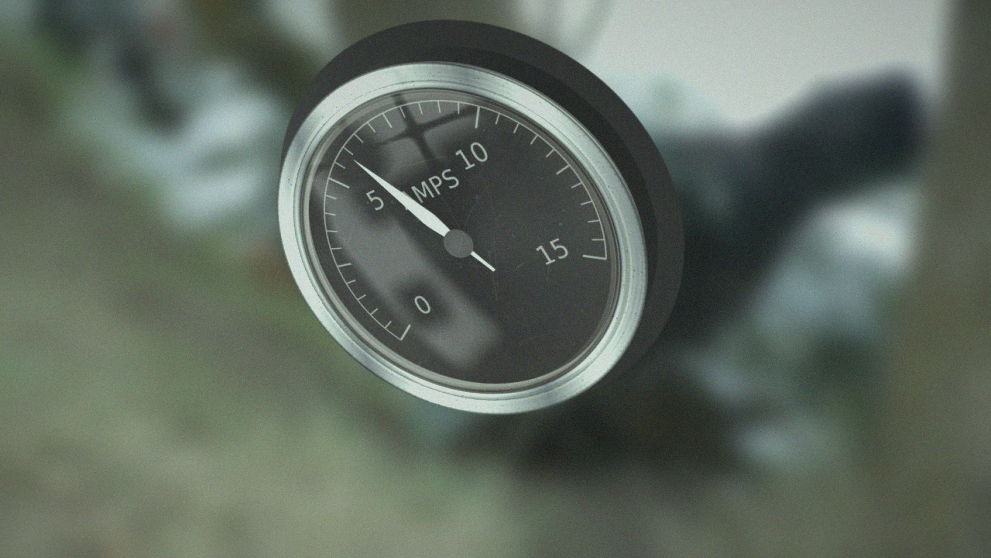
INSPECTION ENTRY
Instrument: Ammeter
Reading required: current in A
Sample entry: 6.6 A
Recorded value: 6 A
